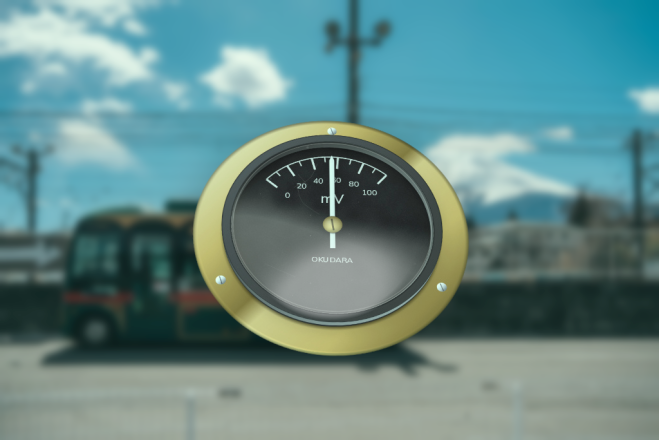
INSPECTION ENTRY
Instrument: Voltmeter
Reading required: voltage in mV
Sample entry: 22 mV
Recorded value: 55 mV
